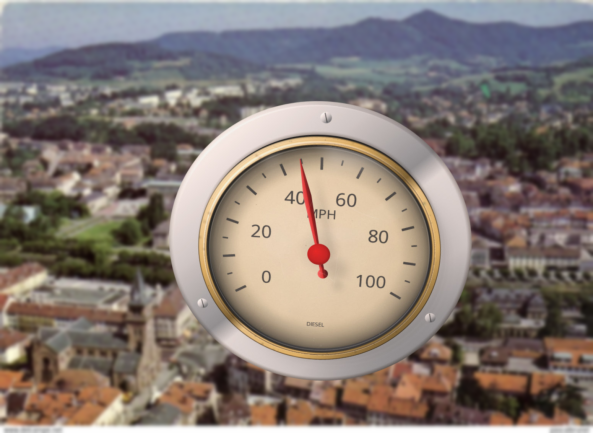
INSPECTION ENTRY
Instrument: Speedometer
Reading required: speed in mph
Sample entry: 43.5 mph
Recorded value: 45 mph
